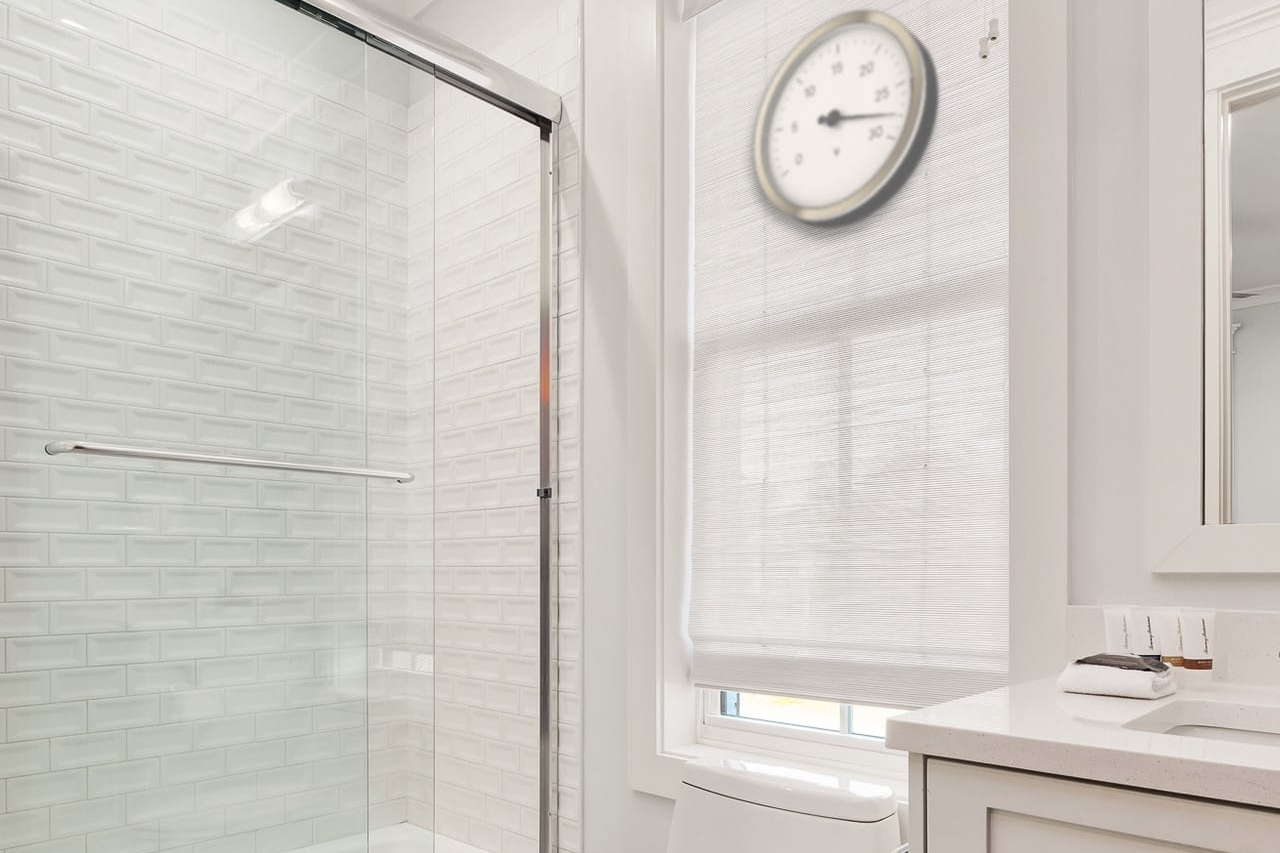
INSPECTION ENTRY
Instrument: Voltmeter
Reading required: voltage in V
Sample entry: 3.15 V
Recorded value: 28 V
